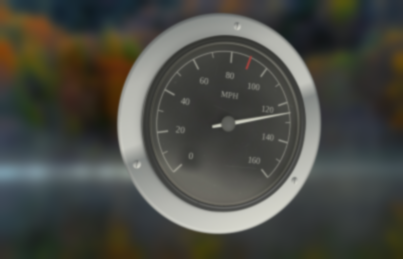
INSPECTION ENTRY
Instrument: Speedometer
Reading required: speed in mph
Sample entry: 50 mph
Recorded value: 125 mph
